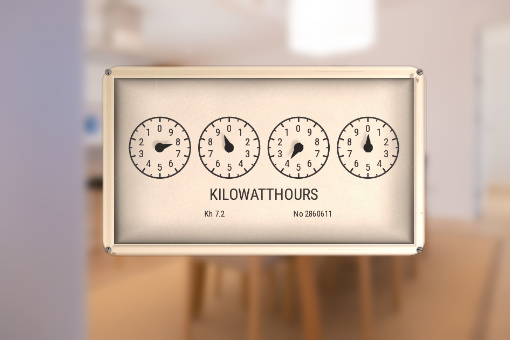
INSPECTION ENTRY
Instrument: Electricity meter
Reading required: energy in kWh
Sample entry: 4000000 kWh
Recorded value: 7940 kWh
